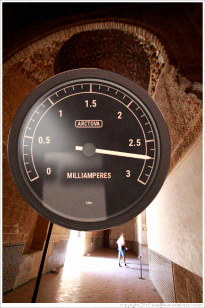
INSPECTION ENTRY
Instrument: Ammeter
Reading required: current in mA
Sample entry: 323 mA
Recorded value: 2.7 mA
